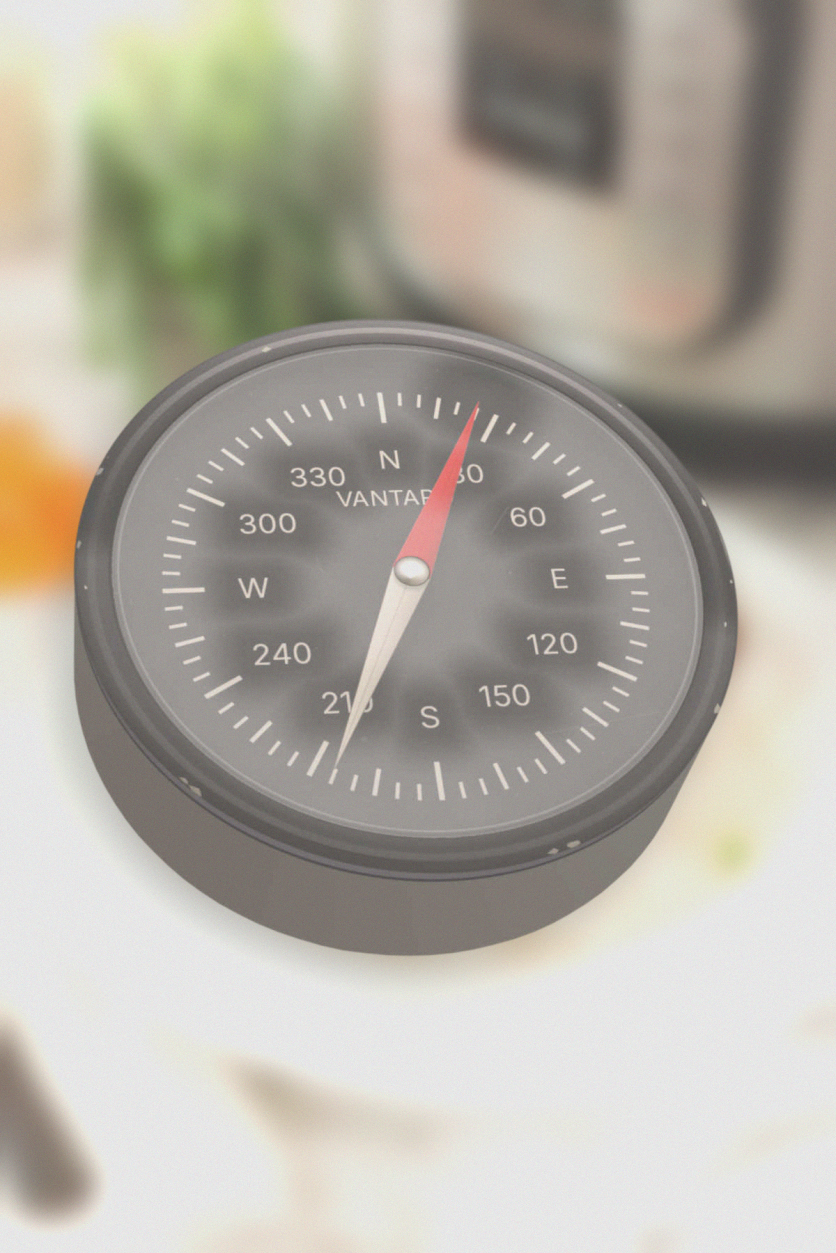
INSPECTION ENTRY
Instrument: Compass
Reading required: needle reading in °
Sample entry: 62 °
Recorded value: 25 °
